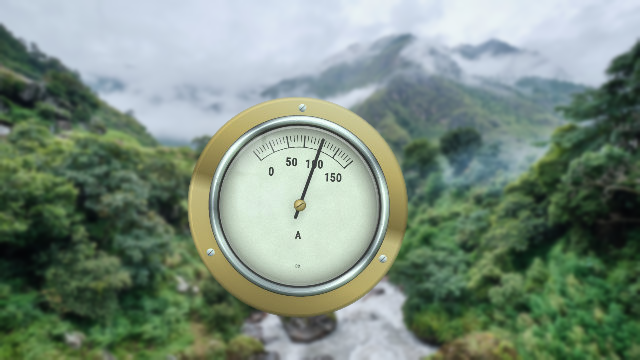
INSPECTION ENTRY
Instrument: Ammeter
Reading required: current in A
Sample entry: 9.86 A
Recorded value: 100 A
